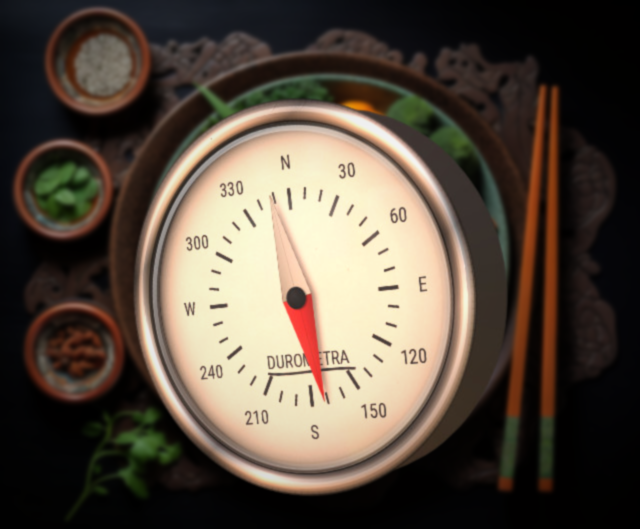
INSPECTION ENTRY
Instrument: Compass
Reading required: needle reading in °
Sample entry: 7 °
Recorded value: 170 °
